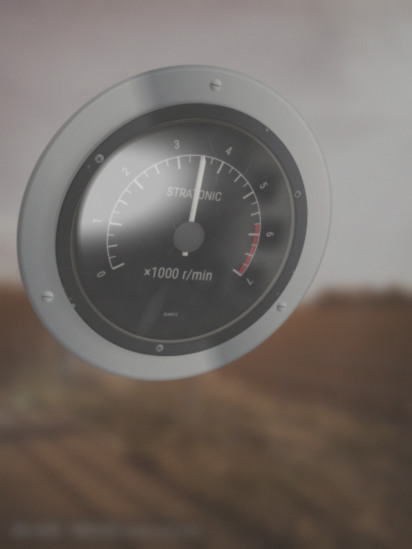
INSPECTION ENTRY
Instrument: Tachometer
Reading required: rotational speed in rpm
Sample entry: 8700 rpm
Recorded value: 3500 rpm
